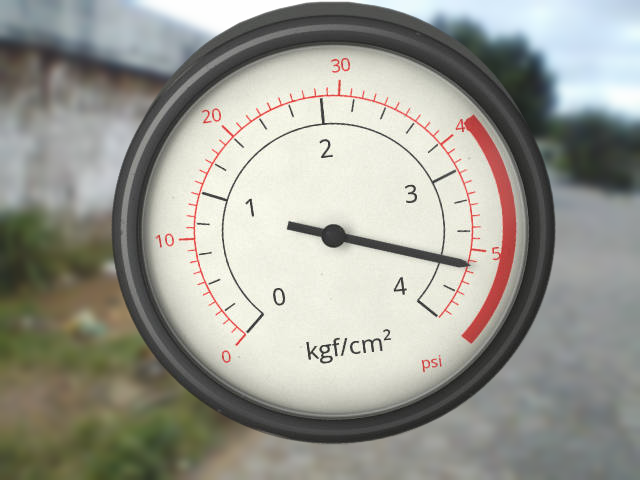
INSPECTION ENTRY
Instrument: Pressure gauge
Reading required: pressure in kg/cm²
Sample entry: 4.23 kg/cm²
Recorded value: 3.6 kg/cm²
